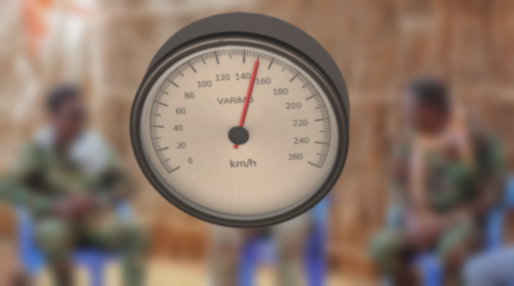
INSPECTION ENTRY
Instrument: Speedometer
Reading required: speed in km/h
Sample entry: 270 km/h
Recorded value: 150 km/h
